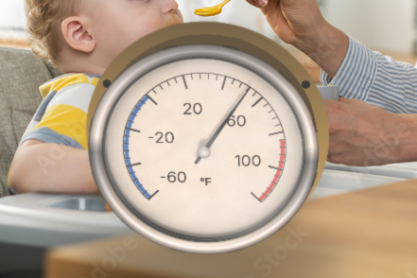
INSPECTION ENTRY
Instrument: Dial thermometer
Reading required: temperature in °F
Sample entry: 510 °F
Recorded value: 52 °F
